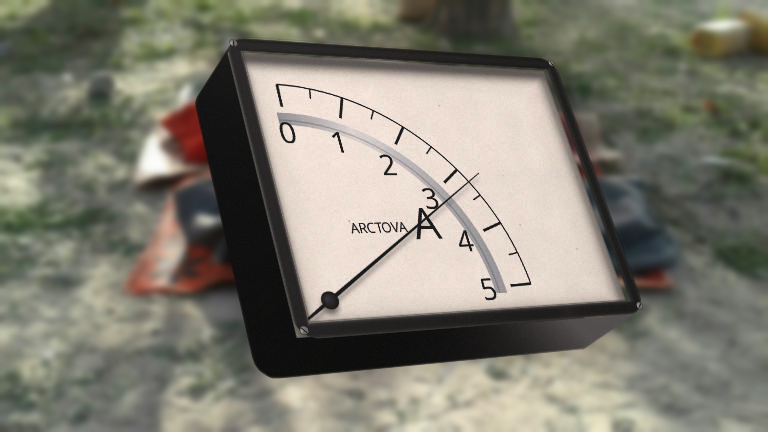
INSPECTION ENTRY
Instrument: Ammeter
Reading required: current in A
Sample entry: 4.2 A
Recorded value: 3.25 A
